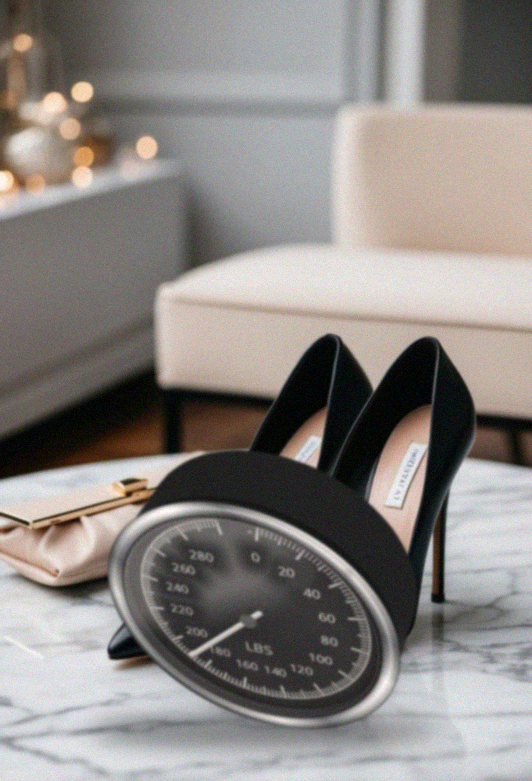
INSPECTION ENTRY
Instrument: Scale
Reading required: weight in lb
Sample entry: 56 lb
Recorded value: 190 lb
